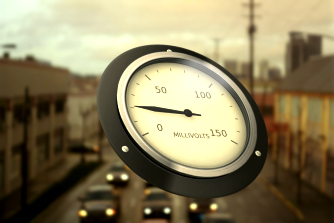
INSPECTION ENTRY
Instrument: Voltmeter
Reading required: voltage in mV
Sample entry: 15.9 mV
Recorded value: 20 mV
